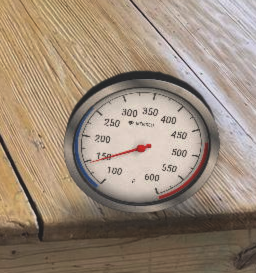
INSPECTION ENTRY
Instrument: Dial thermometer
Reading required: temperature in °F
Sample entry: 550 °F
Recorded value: 150 °F
